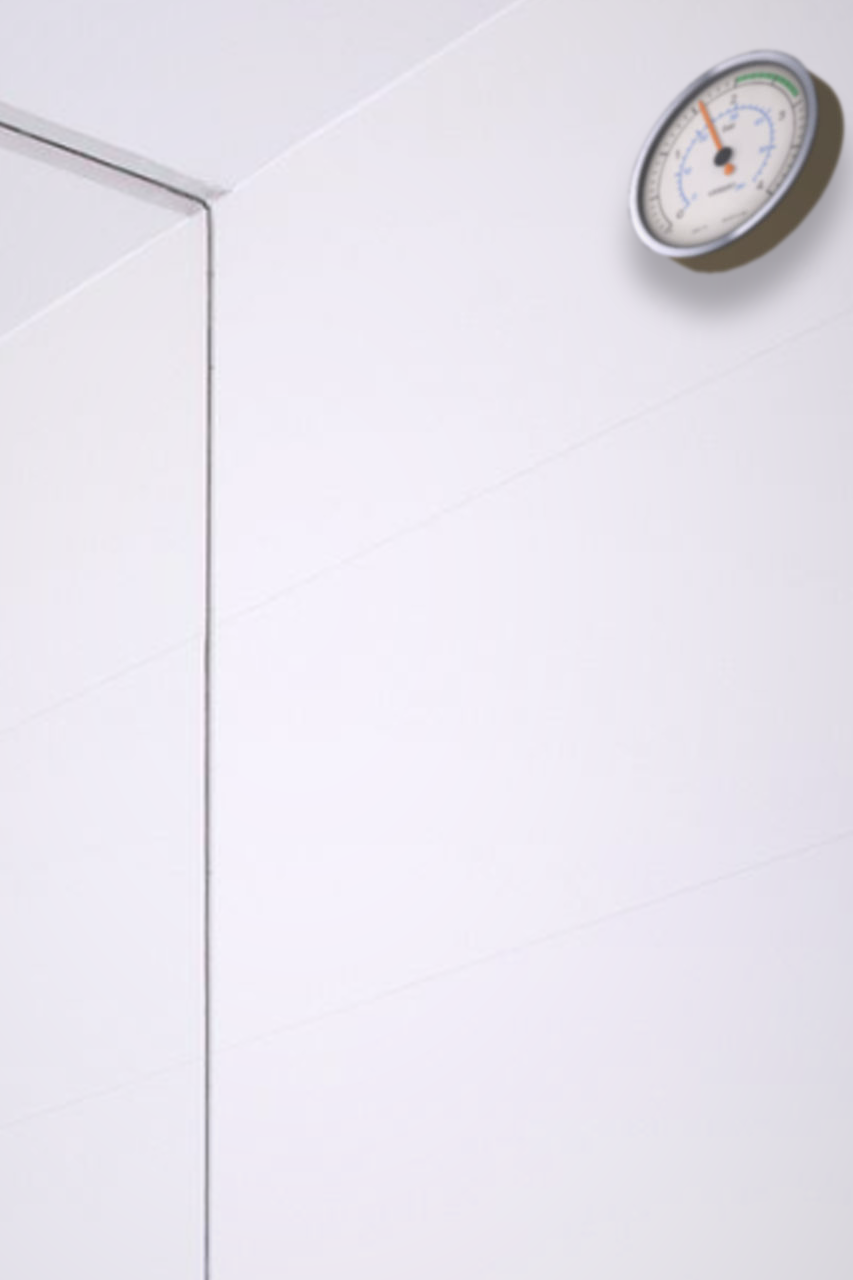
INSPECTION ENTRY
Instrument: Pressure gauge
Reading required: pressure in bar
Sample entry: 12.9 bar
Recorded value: 1.6 bar
